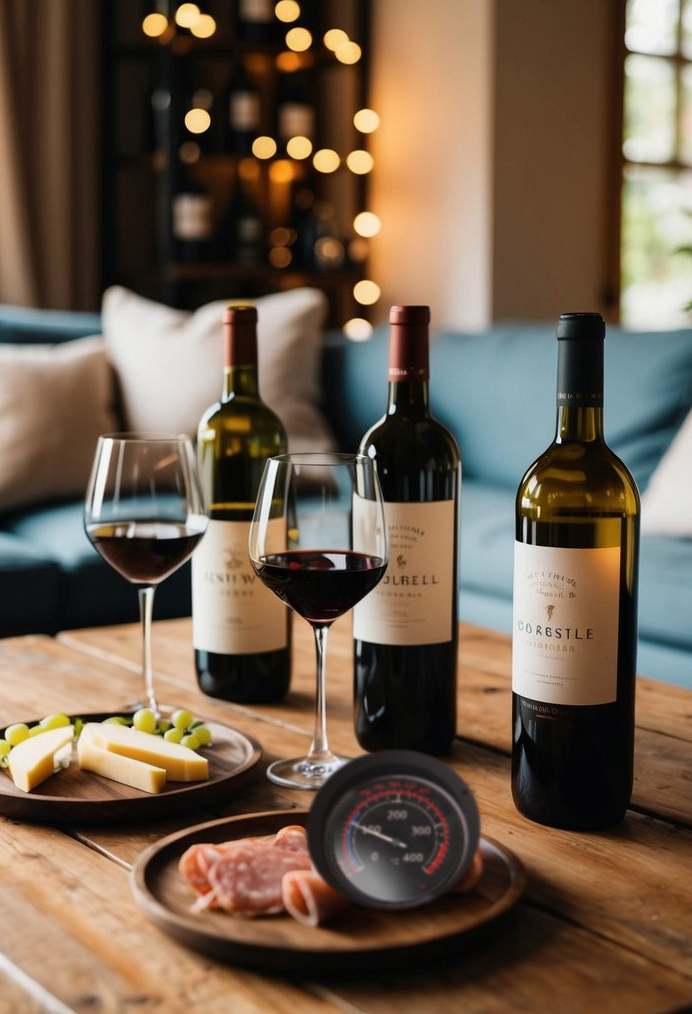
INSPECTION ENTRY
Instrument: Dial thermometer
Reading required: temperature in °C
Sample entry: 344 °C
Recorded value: 100 °C
